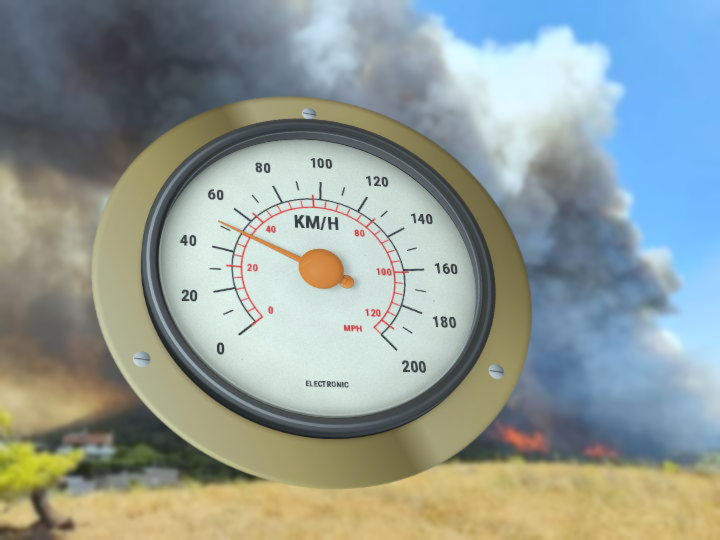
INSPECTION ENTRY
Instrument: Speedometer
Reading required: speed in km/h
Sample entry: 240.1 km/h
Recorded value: 50 km/h
